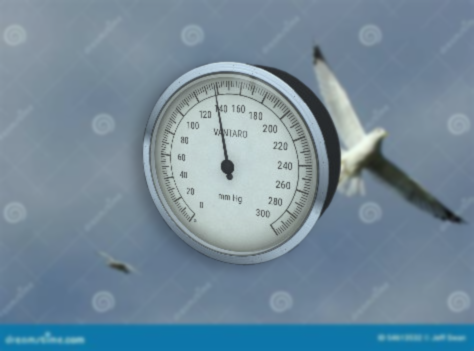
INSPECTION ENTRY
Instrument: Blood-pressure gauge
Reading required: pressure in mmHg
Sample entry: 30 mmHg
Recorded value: 140 mmHg
